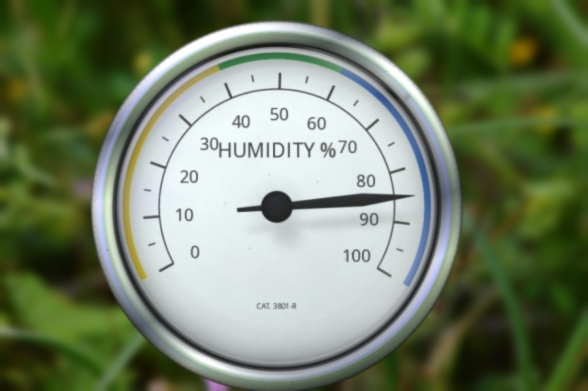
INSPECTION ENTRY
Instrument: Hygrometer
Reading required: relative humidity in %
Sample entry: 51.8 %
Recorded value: 85 %
